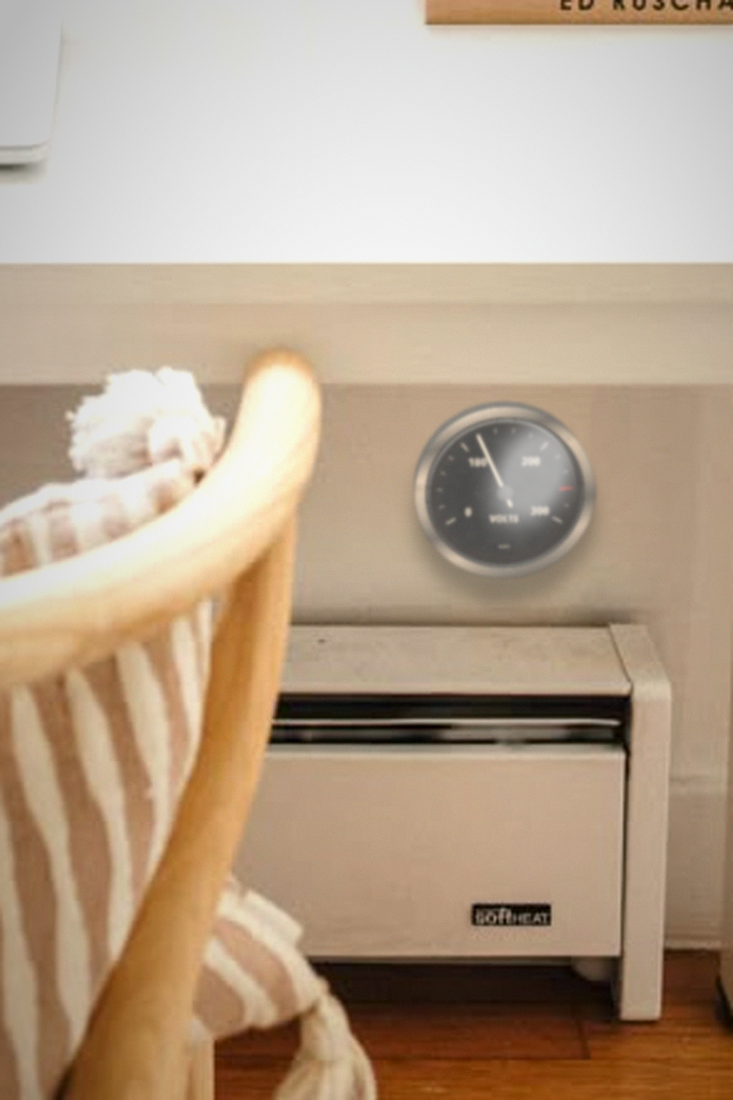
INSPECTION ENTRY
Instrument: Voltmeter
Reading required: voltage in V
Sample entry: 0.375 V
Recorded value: 120 V
